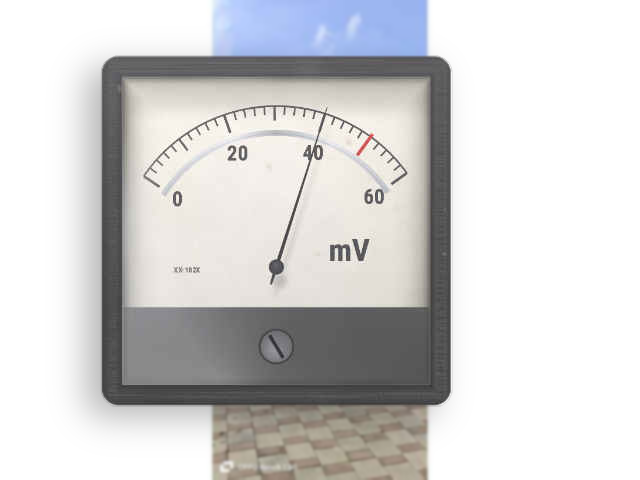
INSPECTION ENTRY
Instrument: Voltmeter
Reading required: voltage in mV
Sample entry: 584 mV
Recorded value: 40 mV
